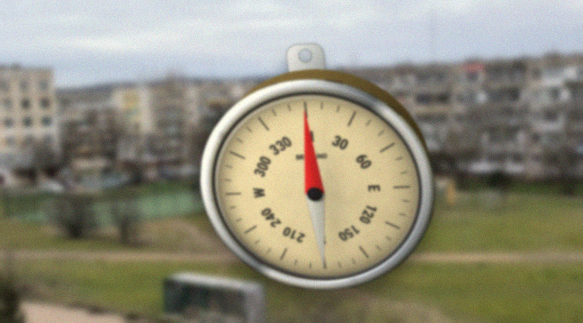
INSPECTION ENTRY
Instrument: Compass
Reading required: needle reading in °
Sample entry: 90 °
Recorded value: 0 °
